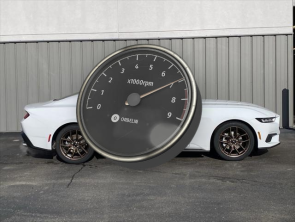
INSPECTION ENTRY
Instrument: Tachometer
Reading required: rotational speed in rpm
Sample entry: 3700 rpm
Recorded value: 7000 rpm
